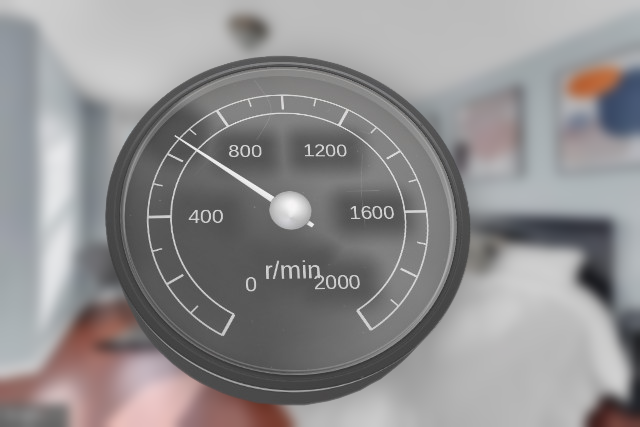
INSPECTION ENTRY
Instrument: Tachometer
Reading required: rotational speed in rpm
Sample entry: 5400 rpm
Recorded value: 650 rpm
